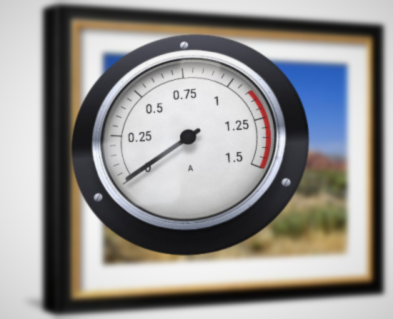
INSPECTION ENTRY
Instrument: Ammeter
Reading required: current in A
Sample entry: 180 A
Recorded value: 0 A
